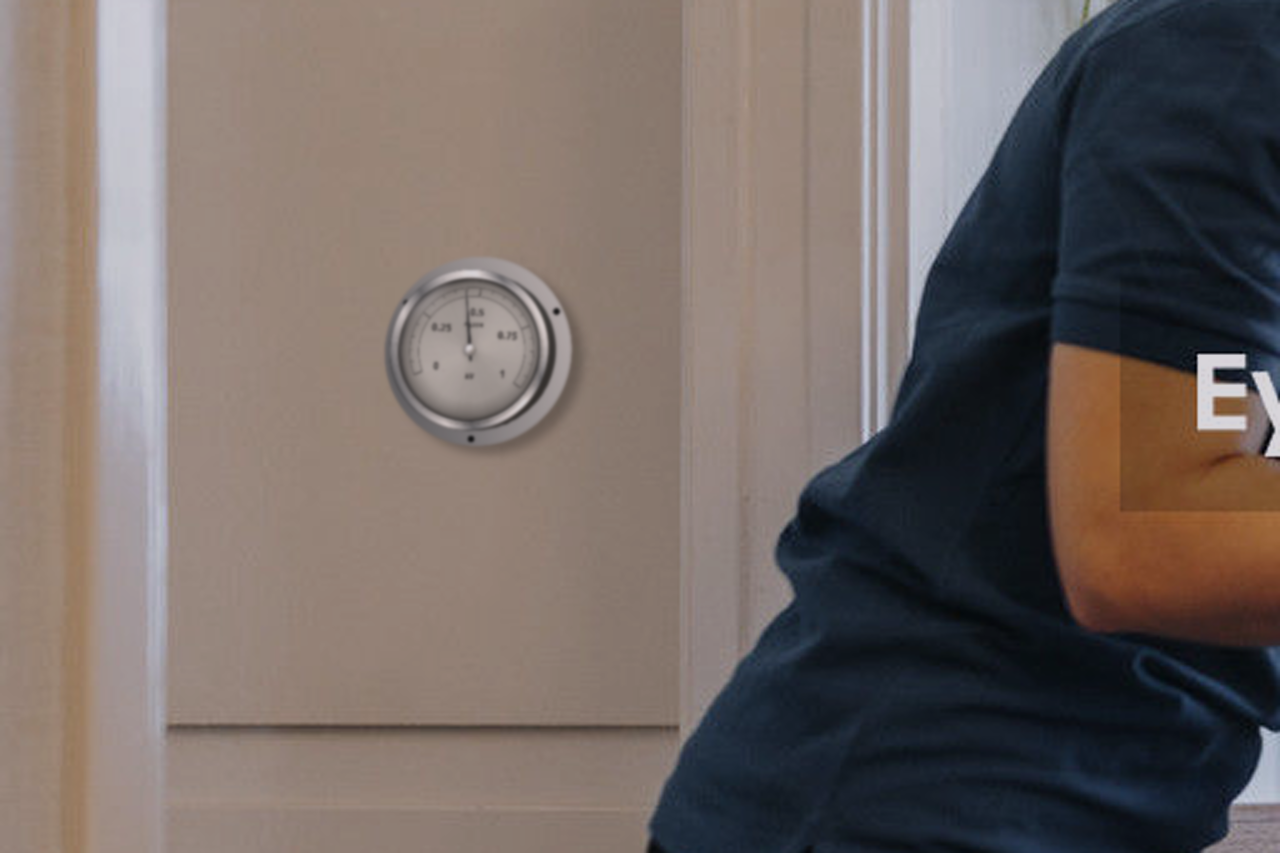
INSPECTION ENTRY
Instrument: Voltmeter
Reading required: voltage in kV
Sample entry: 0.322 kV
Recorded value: 0.45 kV
